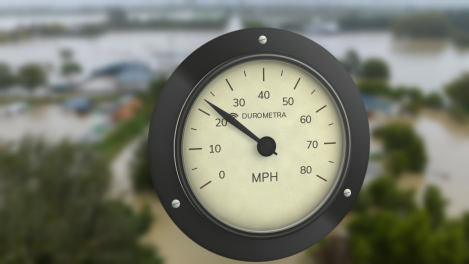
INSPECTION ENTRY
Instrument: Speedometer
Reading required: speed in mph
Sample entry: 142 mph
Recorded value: 22.5 mph
